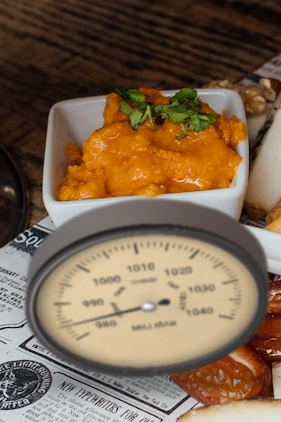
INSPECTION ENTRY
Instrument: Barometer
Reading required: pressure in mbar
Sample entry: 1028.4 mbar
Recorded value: 985 mbar
